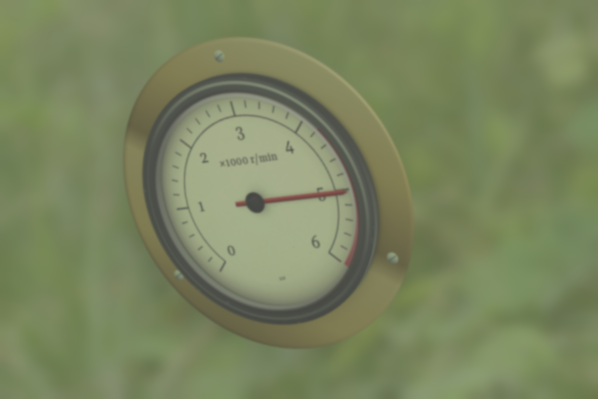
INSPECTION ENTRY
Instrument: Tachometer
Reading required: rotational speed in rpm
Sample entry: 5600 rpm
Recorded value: 5000 rpm
